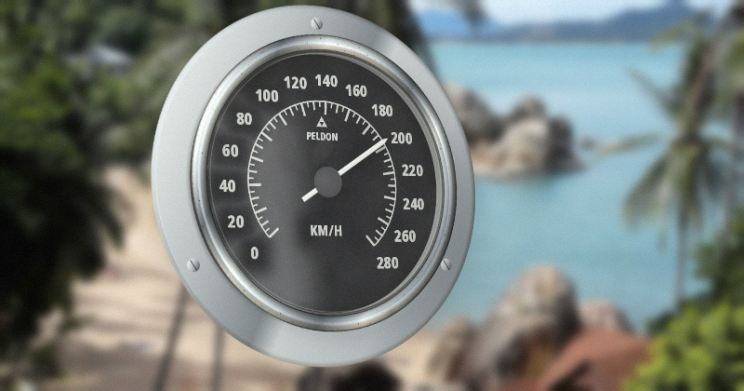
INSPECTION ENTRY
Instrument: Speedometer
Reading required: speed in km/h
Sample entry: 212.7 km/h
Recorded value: 195 km/h
